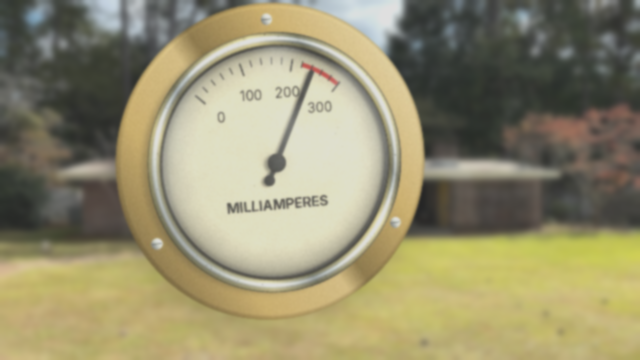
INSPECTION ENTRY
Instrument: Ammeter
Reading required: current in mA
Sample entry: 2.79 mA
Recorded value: 240 mA
